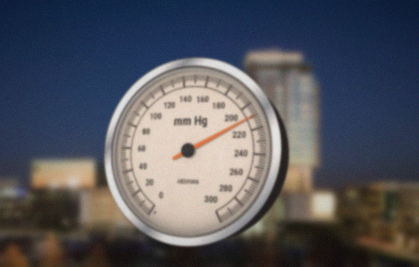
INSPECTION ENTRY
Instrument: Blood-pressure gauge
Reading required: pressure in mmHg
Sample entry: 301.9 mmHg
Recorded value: 210 mmHg
